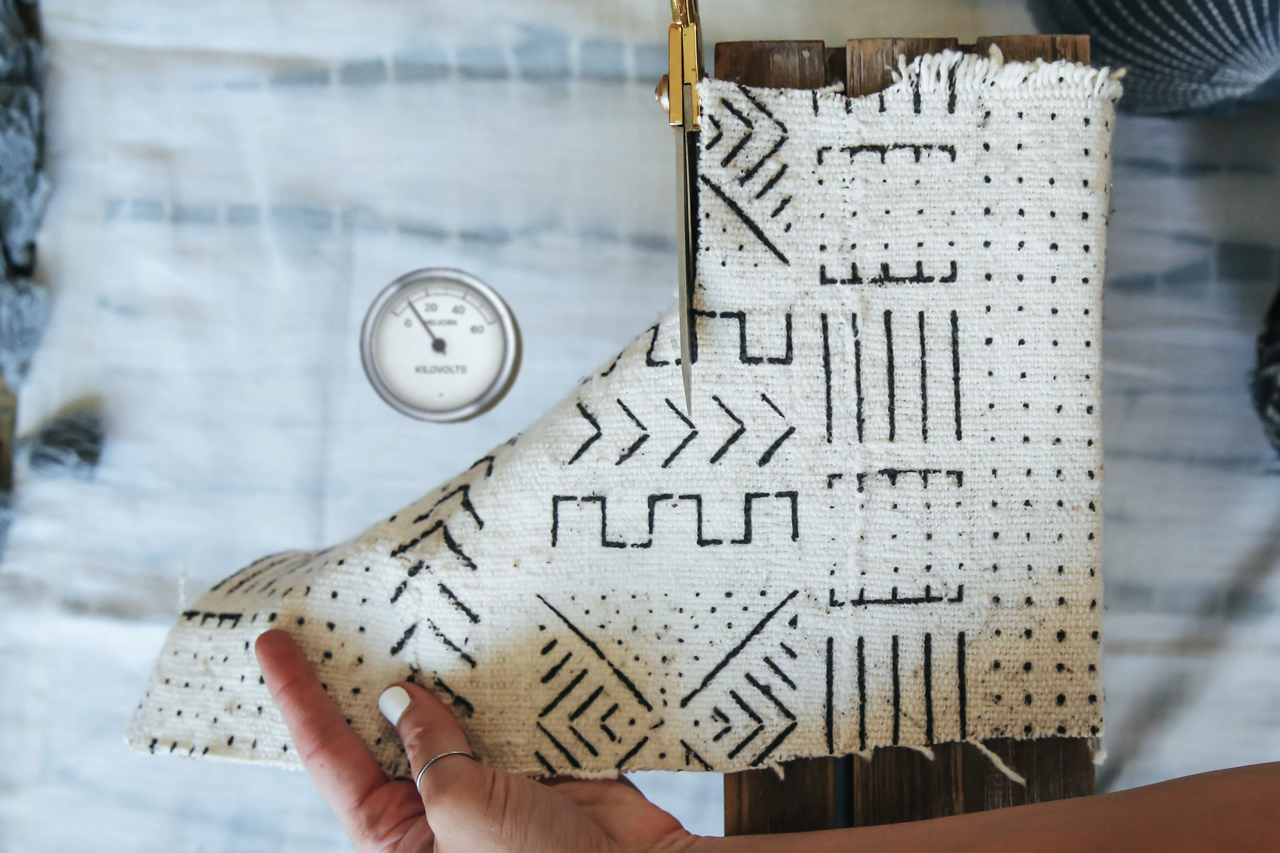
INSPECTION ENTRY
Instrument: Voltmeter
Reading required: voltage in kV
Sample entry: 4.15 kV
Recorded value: 10 kV
